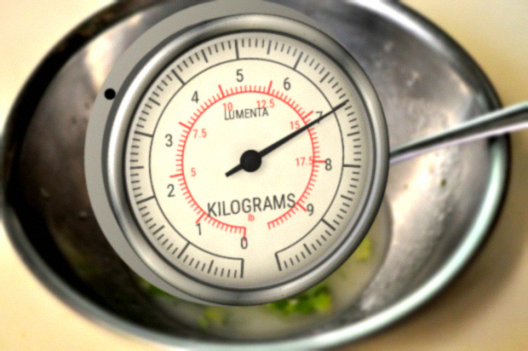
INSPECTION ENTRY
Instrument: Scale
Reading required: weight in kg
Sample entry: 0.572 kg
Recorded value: 7 kg
